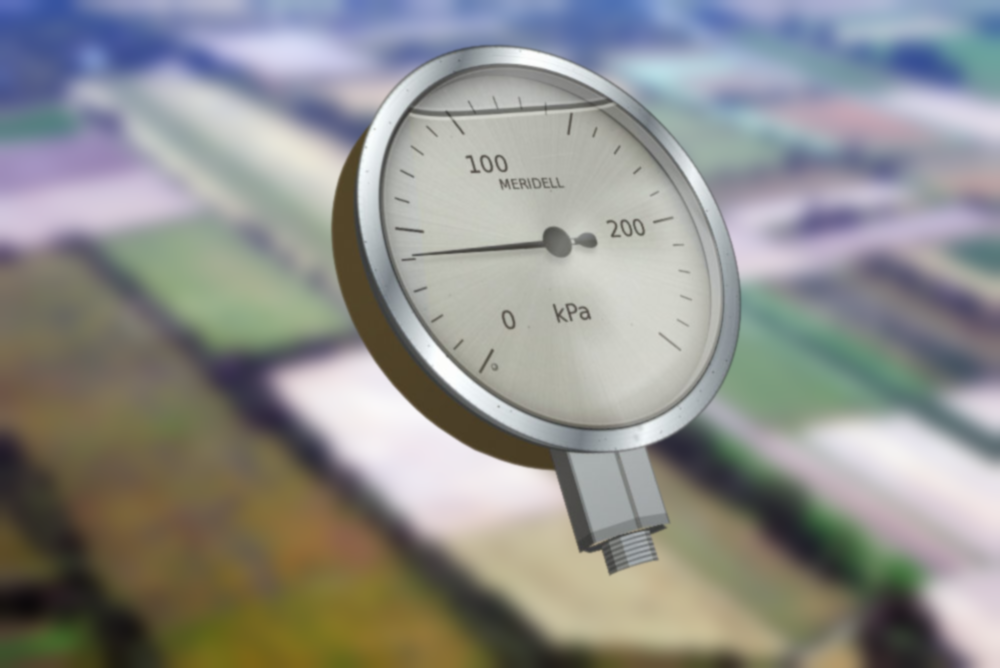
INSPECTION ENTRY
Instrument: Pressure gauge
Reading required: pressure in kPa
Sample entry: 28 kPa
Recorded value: 40 kPa
